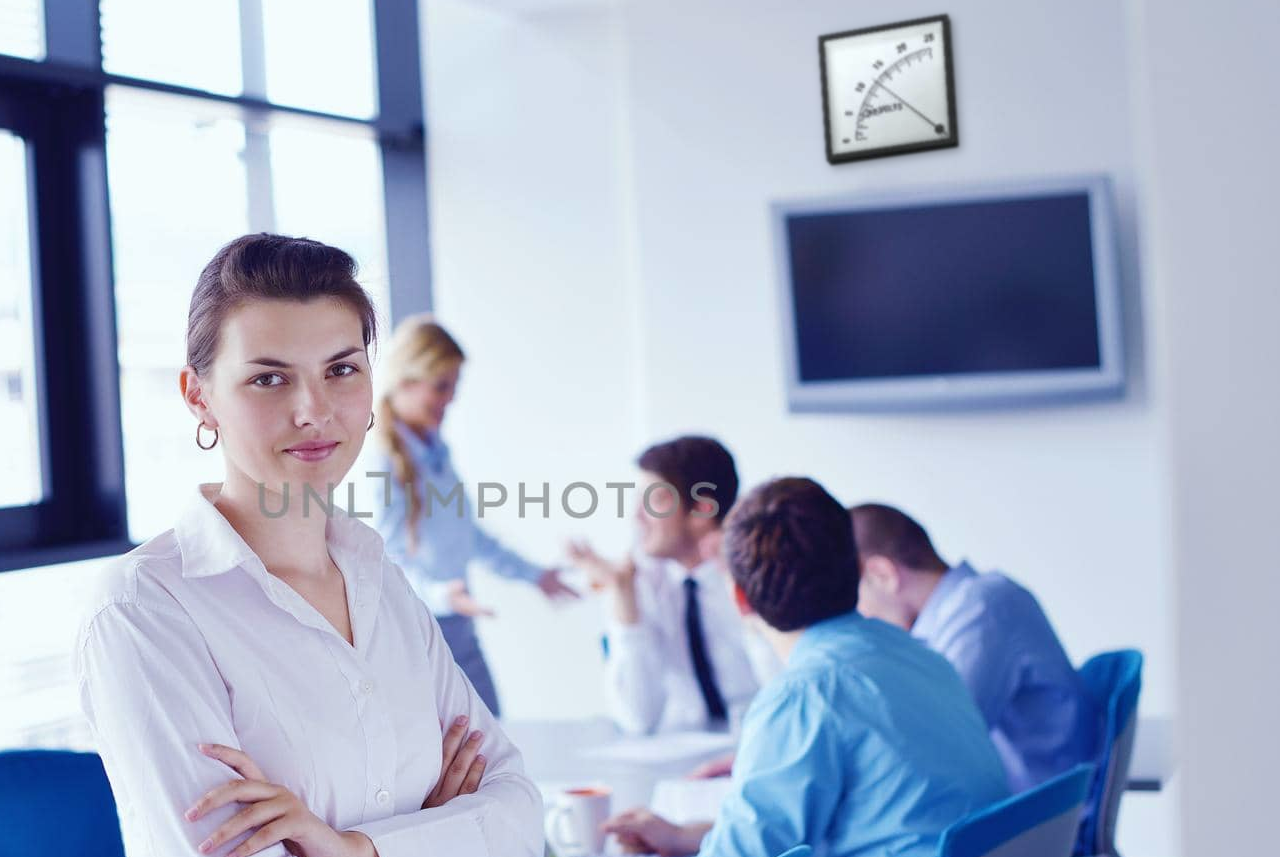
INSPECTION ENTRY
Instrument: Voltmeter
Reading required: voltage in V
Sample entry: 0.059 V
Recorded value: 12.5 V
